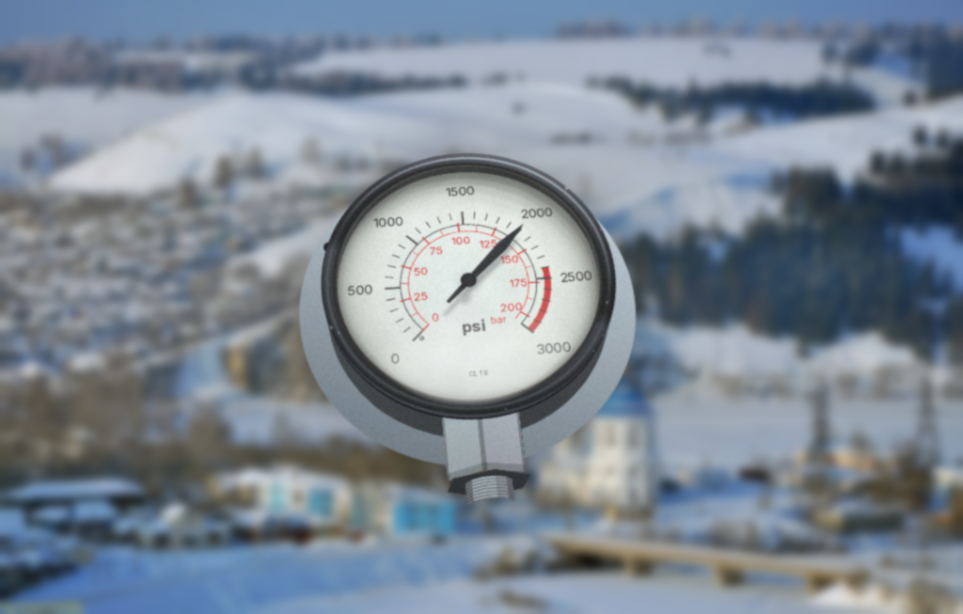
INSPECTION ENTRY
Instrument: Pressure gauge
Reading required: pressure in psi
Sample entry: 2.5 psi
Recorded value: 2000 psi
